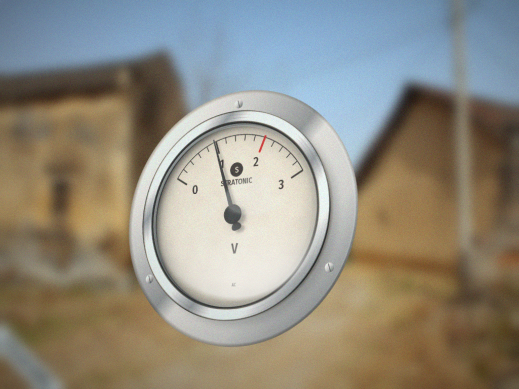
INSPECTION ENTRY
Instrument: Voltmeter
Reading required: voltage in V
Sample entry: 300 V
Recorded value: 1 V
